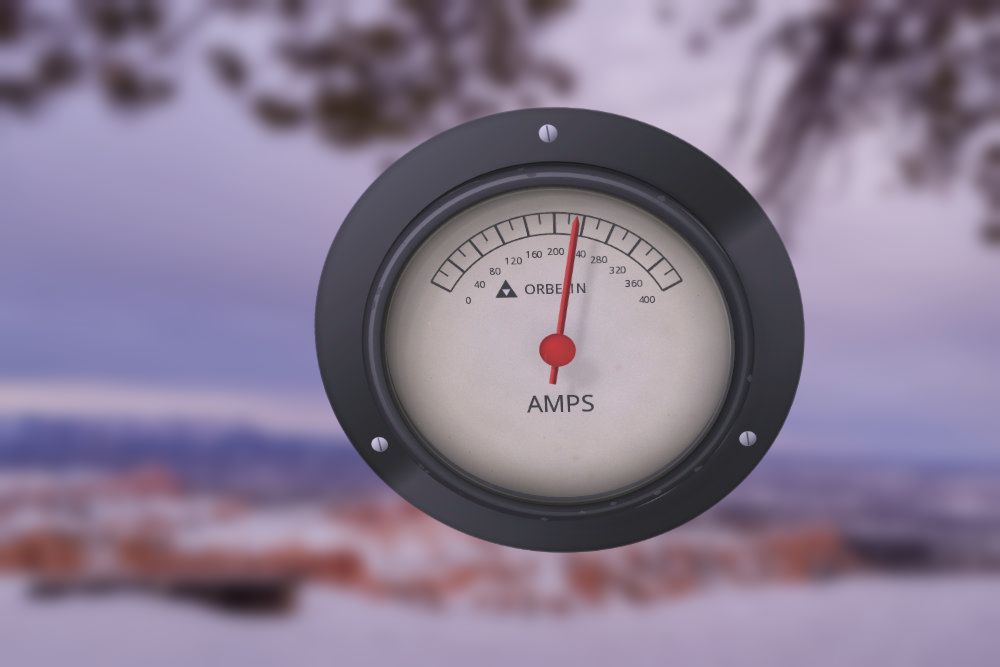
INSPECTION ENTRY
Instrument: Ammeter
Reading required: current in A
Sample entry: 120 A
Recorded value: 230 A
